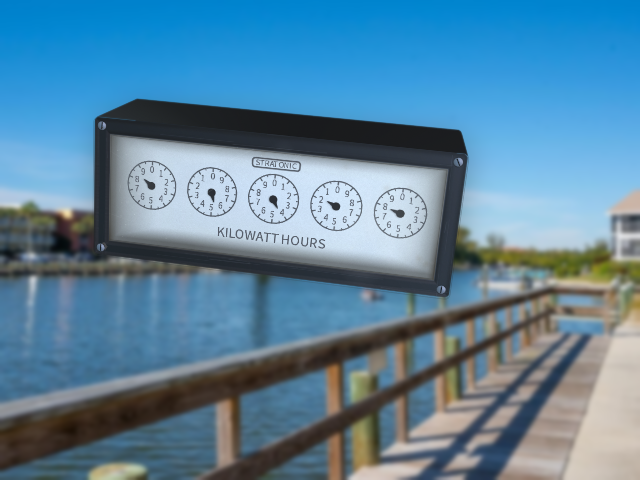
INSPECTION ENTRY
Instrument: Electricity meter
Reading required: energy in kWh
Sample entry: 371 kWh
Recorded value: 85418 kWh
